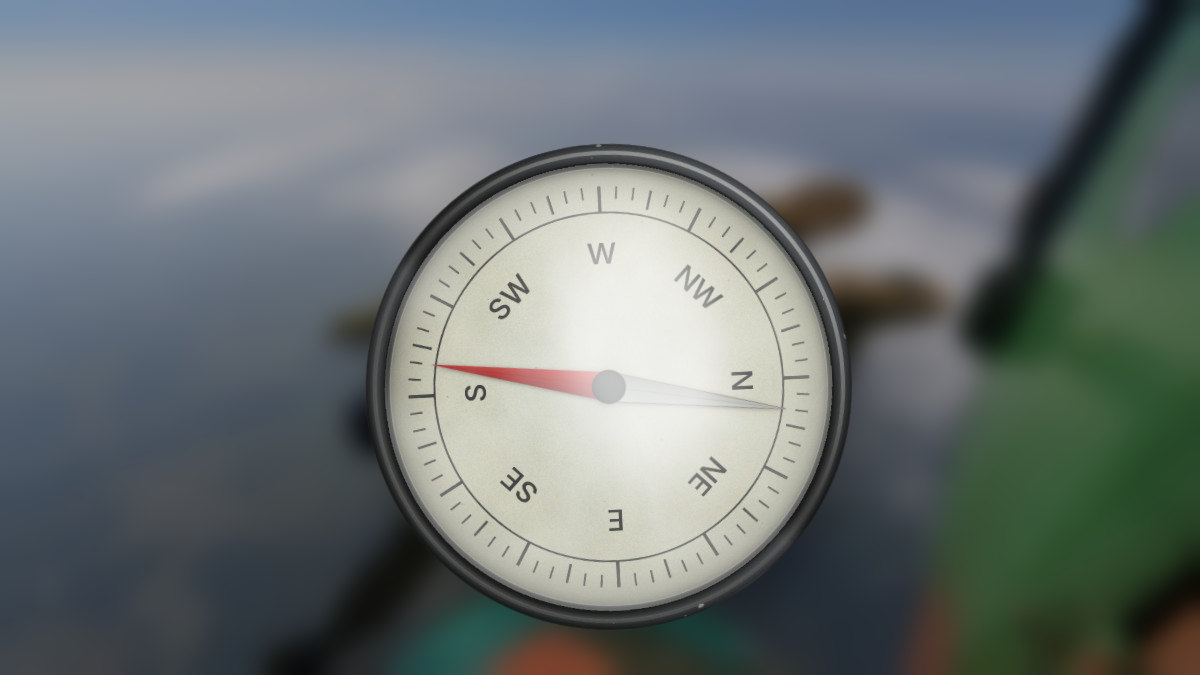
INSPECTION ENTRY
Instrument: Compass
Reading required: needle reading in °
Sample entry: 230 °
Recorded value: 190 °
